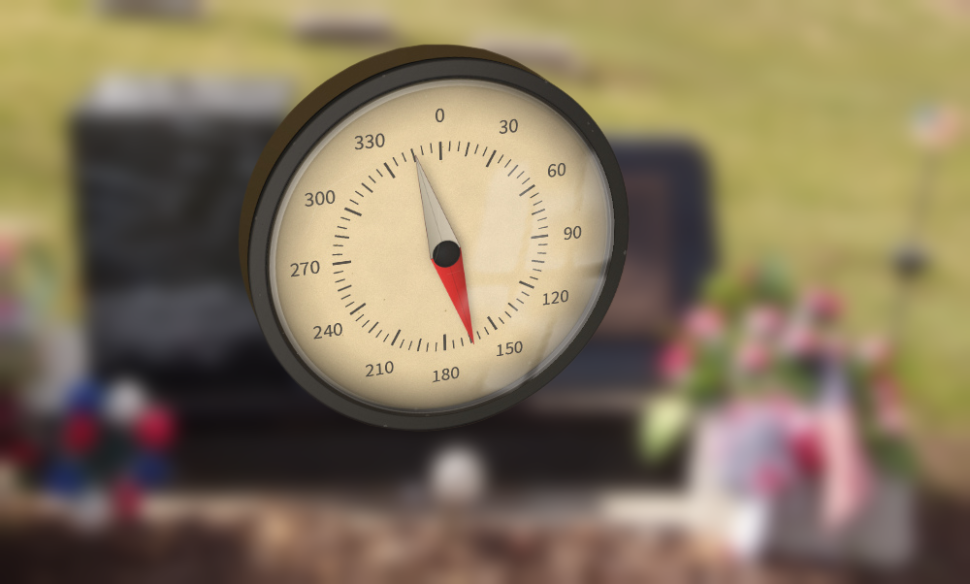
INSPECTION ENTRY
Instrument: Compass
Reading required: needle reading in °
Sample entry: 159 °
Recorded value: 165 °
